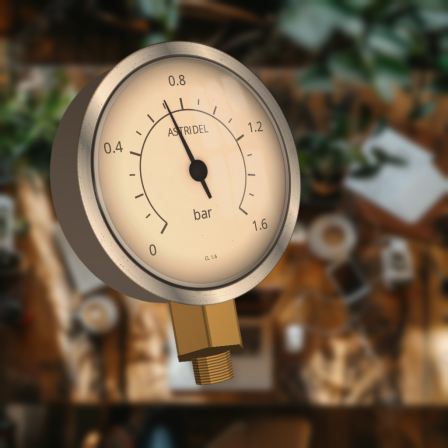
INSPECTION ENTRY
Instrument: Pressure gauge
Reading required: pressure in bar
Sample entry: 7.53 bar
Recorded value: 0.7 bar
